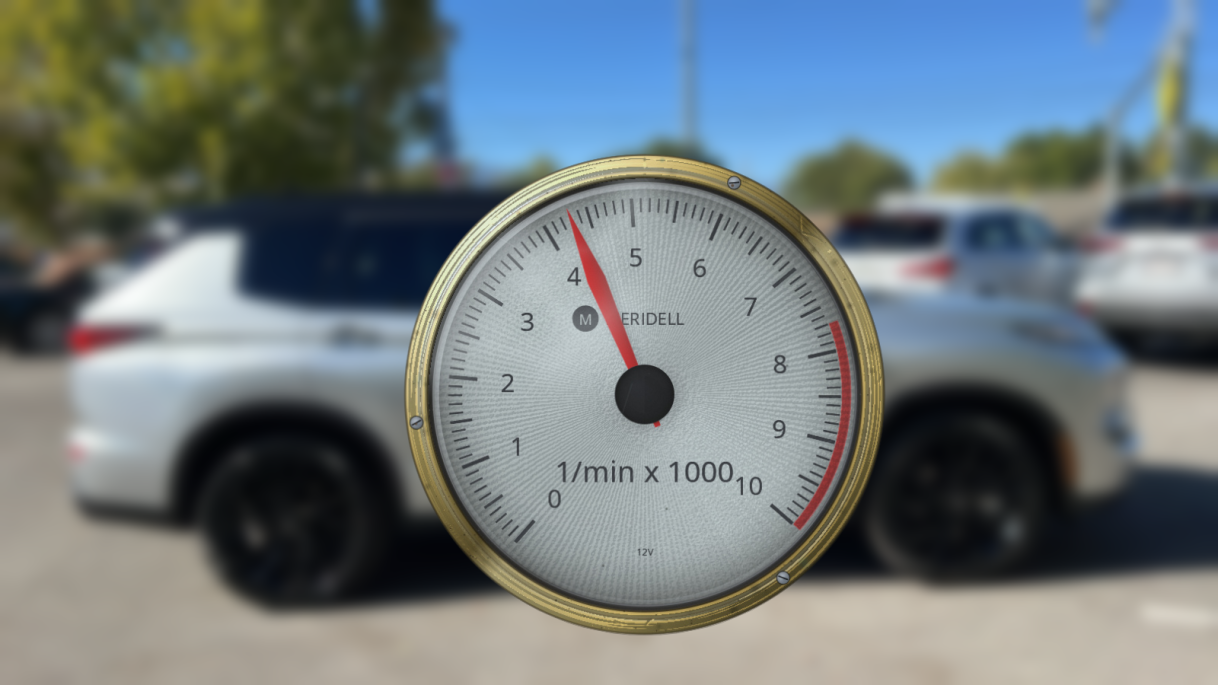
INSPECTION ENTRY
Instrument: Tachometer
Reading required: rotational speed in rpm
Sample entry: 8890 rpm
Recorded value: 4300 rpm
